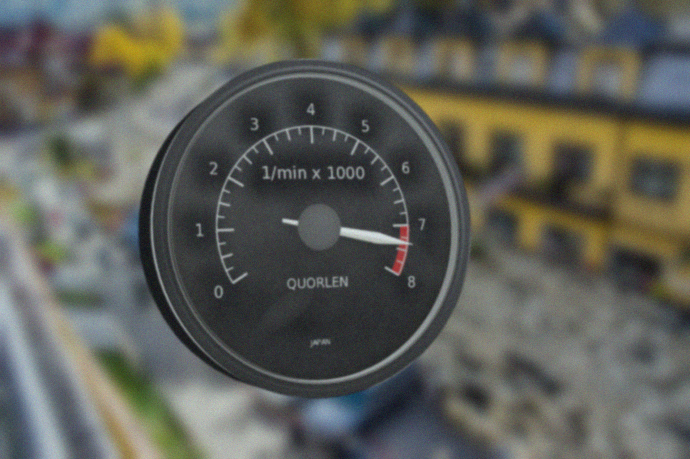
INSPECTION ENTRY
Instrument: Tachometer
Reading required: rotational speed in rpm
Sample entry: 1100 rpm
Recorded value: 7375 rpm
